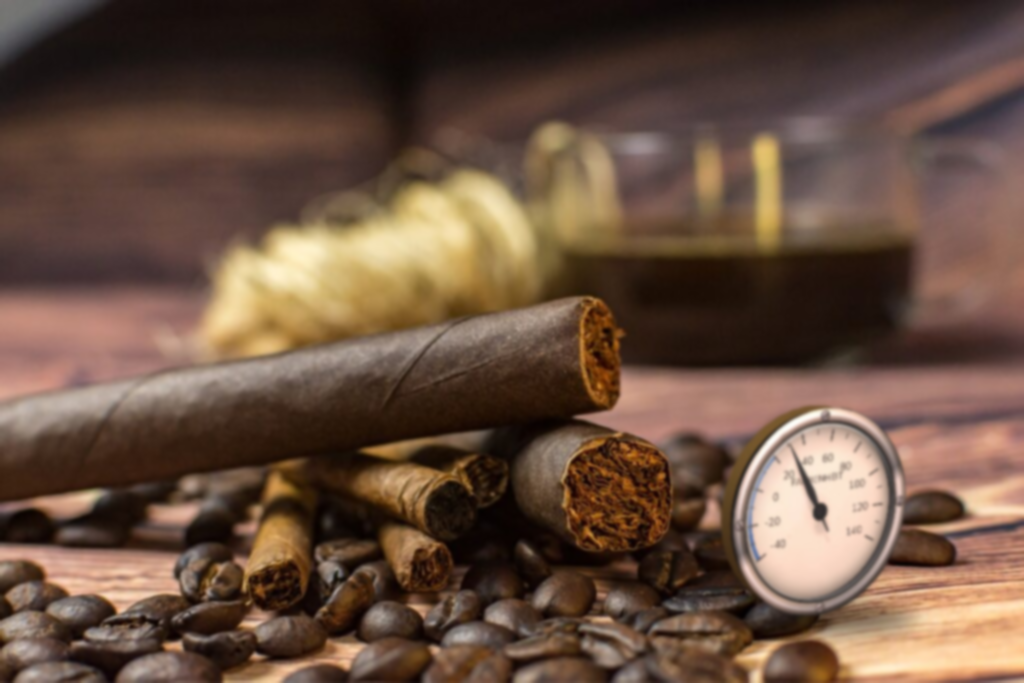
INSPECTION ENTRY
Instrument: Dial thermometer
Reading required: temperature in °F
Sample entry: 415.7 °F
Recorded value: 30 °F
